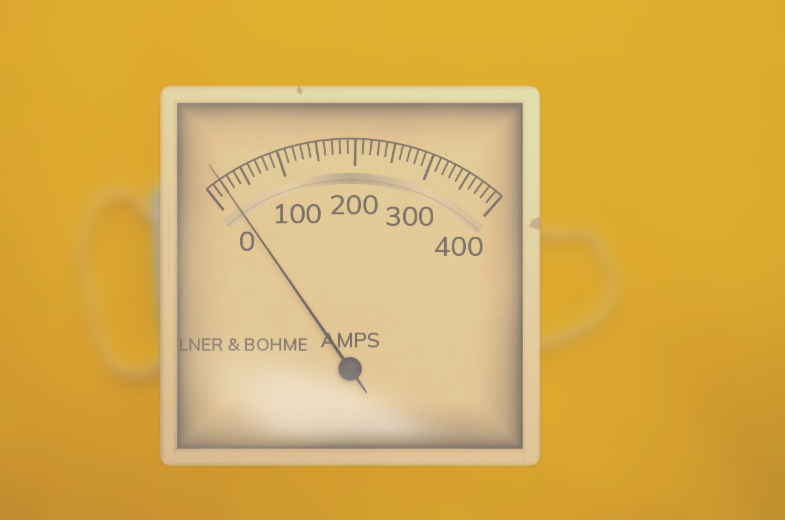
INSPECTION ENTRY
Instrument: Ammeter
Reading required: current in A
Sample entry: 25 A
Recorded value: 20 A
